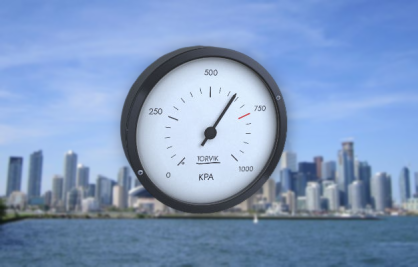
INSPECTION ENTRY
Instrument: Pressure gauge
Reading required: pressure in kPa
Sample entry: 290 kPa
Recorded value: 625 kPa
